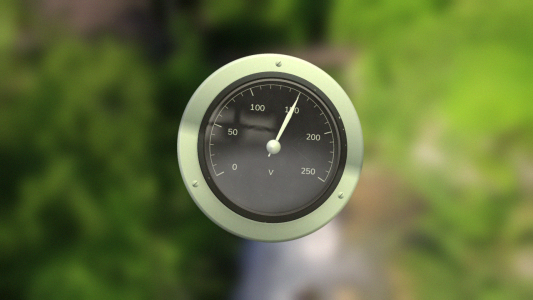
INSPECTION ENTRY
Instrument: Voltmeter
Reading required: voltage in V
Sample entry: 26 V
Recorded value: 150 V
